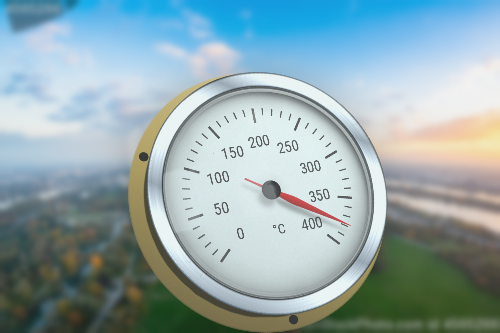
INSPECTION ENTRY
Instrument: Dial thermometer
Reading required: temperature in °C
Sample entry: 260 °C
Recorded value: 380 °C
